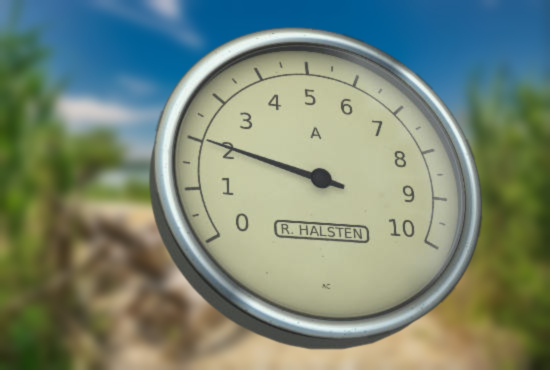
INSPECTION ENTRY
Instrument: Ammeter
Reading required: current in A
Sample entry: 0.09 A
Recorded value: 2 A
